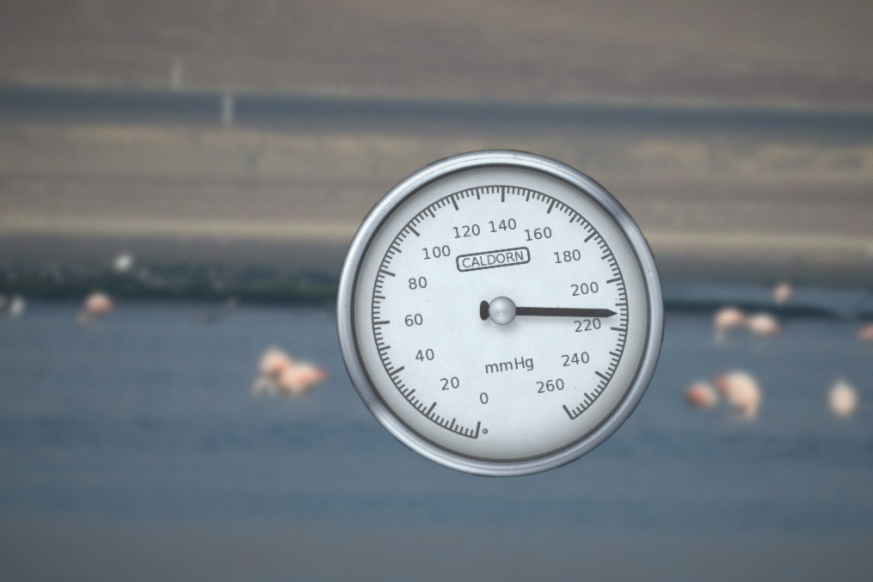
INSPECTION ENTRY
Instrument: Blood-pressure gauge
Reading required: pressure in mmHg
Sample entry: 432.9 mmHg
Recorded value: 214 mmHg
